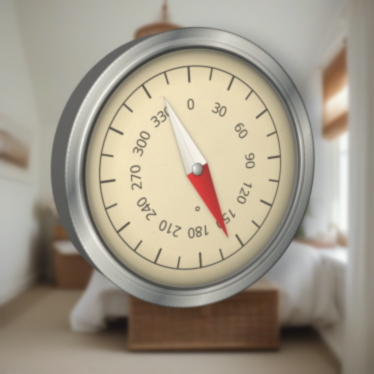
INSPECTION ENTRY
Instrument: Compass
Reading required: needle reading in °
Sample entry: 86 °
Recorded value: 157.5 °
